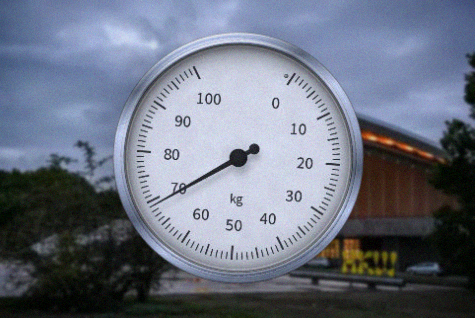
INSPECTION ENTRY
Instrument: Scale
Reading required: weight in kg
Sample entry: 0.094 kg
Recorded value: 69 kg
